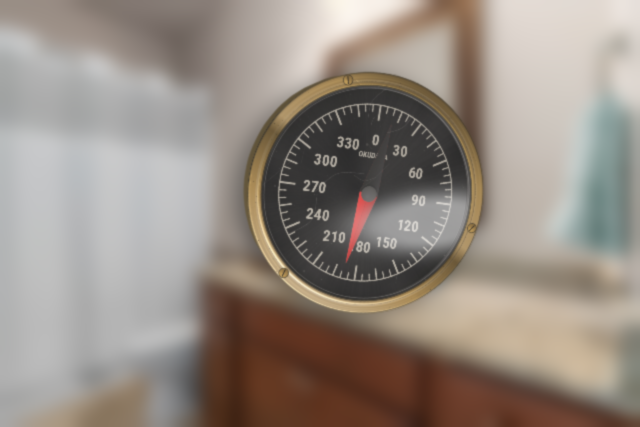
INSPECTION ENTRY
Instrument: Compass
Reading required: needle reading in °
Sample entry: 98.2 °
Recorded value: 190 °
